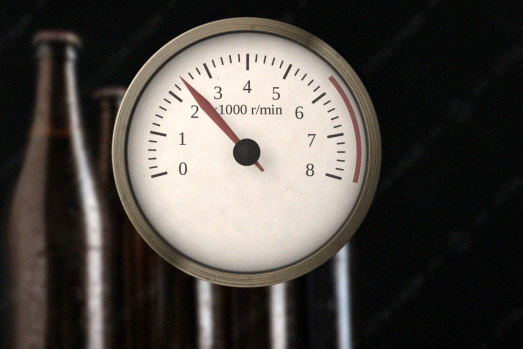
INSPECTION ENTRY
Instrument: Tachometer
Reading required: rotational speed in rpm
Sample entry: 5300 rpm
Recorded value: 2400 rpm
